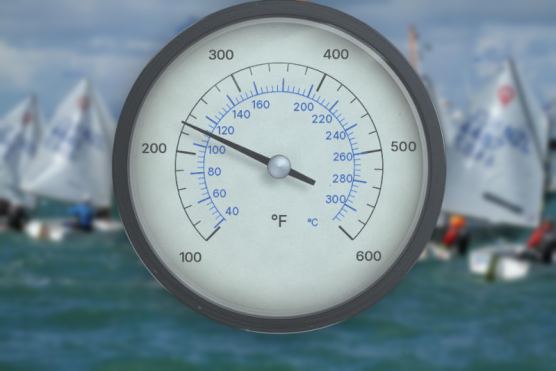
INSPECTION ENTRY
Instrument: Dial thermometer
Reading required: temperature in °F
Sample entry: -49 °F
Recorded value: 230 °F
